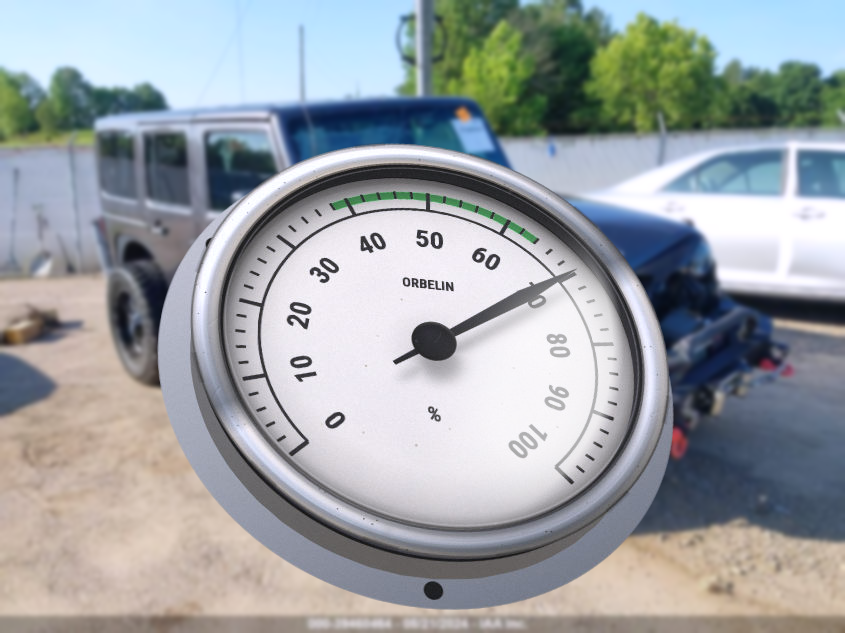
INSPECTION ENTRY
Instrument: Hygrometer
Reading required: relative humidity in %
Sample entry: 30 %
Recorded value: 70 %
